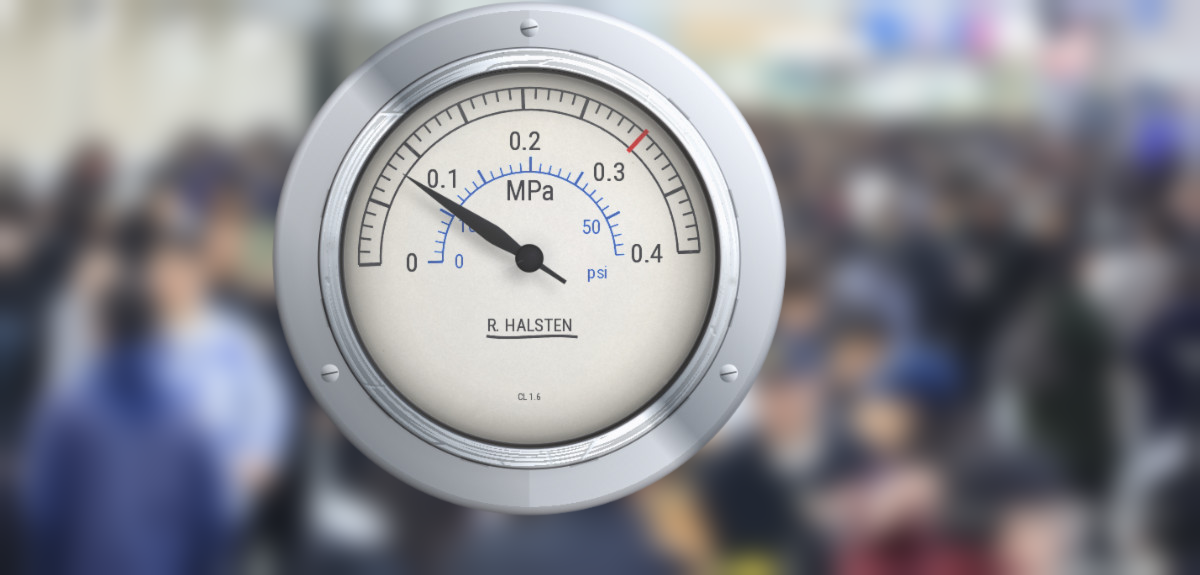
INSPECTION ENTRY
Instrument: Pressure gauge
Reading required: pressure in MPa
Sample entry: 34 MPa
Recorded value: 0.08 MPa
